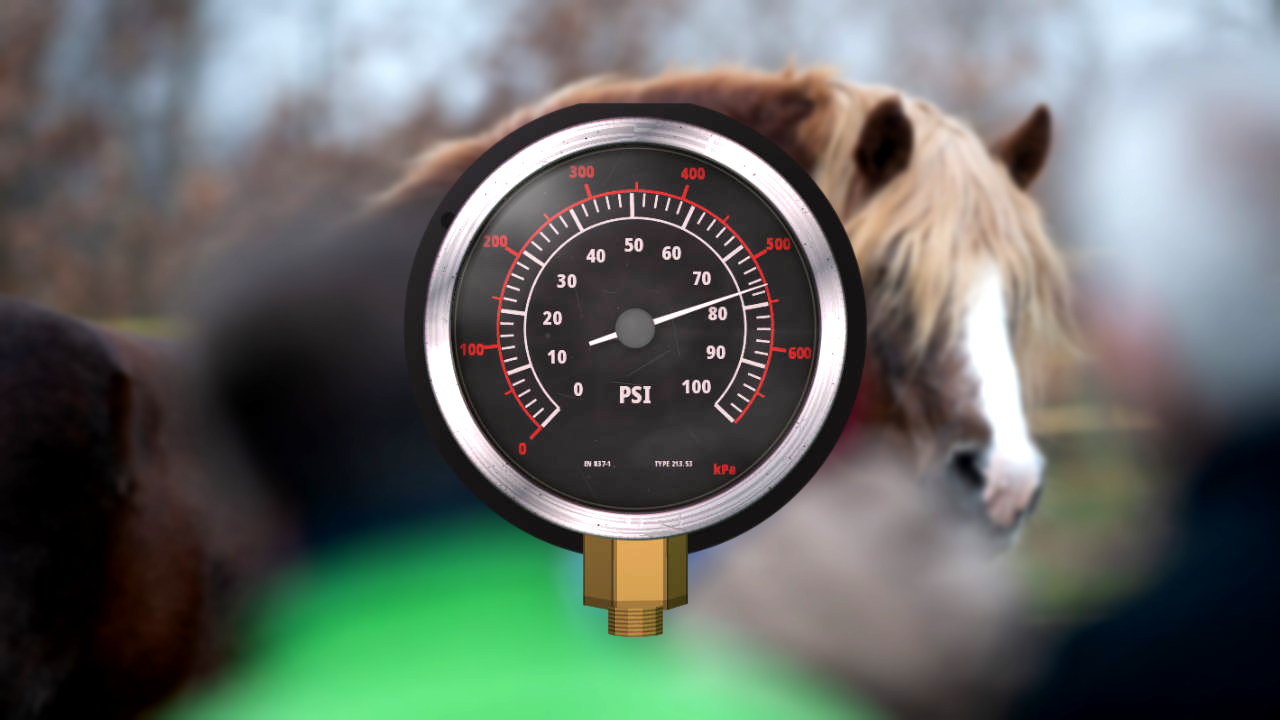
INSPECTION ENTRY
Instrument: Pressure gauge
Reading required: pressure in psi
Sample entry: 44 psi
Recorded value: 77 psi
